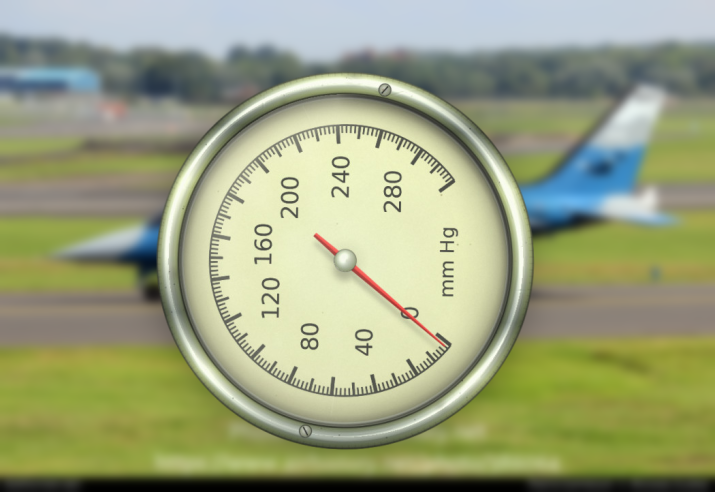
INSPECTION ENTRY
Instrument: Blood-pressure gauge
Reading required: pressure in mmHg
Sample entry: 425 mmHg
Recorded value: 2 mmHg
